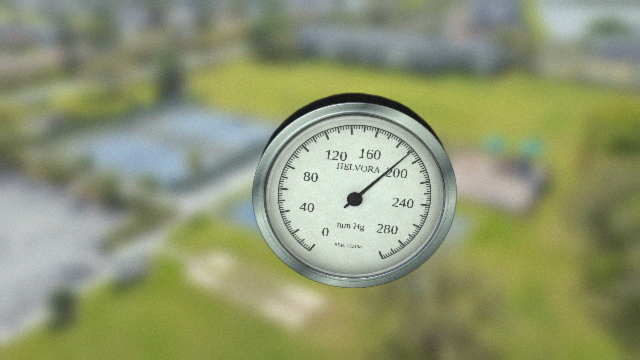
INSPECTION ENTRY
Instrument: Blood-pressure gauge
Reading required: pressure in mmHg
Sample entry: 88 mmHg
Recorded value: 190 mmHg
